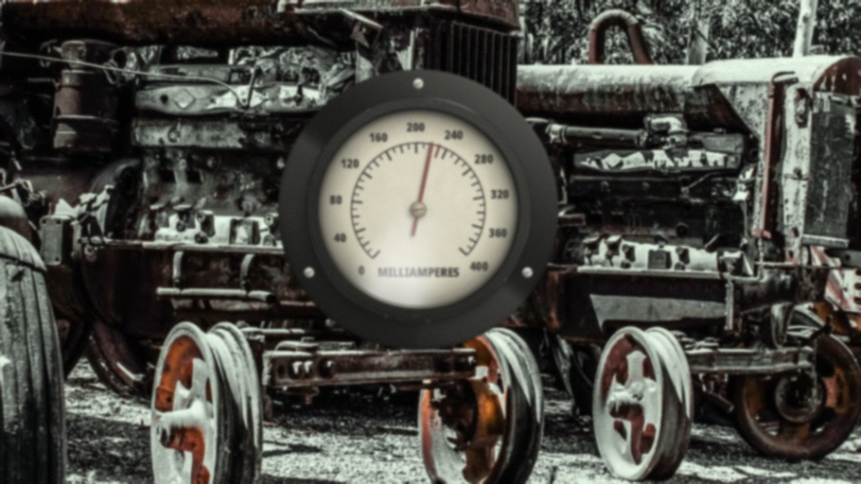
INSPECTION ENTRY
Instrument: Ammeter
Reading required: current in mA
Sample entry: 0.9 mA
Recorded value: 220 mA
